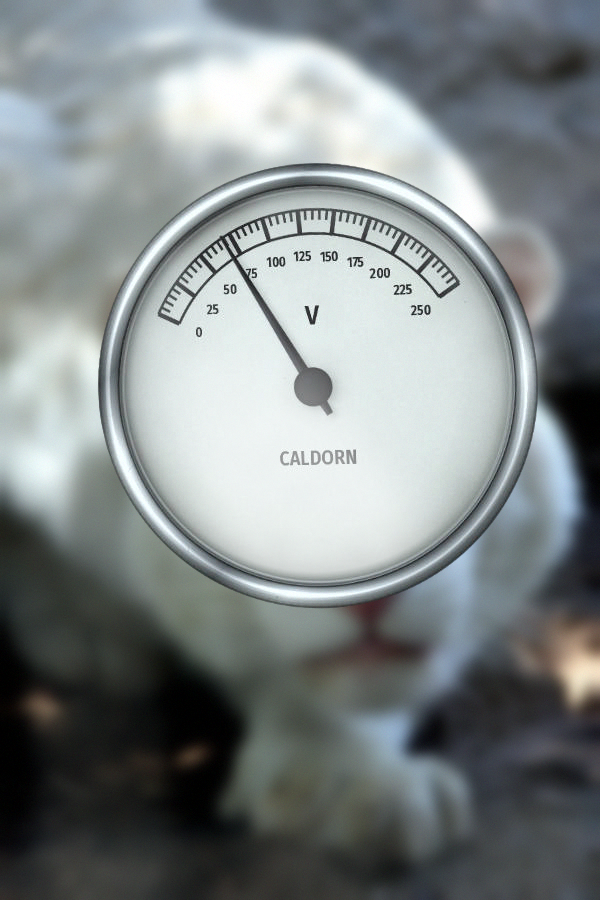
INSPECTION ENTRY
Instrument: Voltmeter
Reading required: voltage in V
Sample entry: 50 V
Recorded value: 70 V
